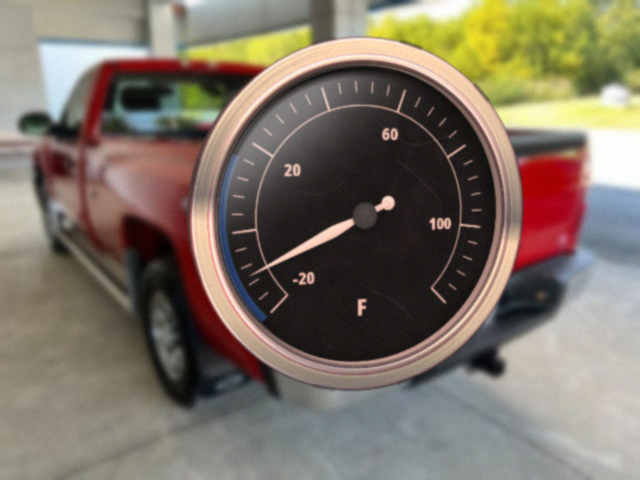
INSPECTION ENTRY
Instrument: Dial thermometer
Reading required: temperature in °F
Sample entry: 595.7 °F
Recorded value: -10 °F
